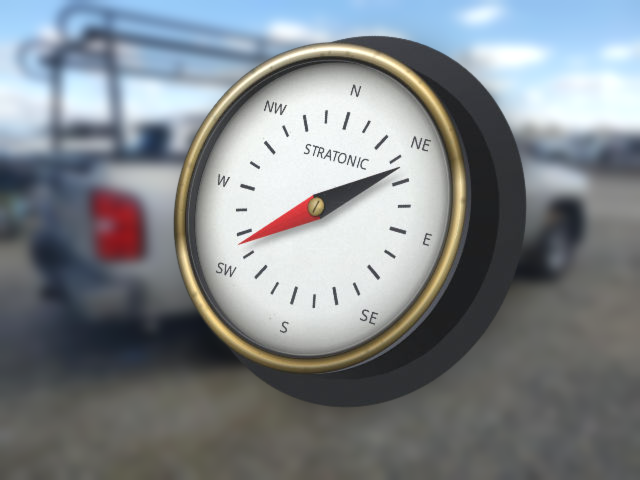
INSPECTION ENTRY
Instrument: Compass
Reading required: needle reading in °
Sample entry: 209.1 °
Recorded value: 232.5 °
